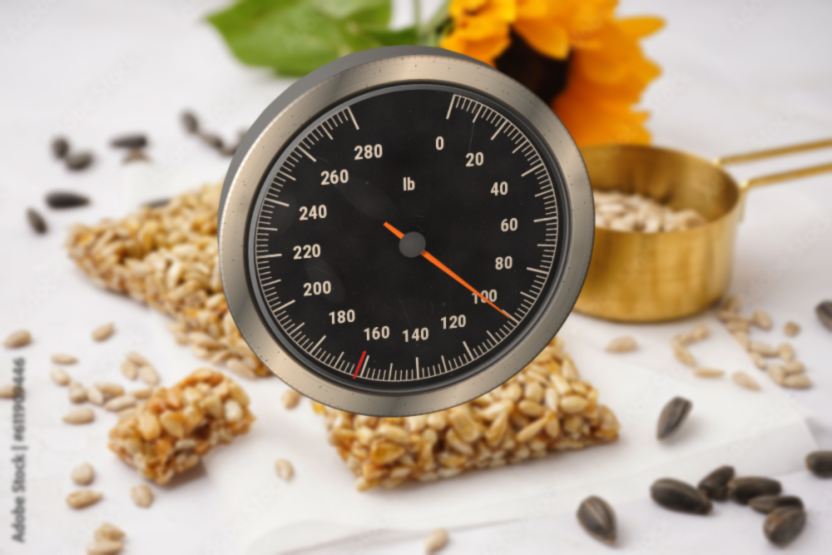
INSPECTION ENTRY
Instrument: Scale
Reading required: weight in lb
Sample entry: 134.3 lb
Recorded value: 100 lb
